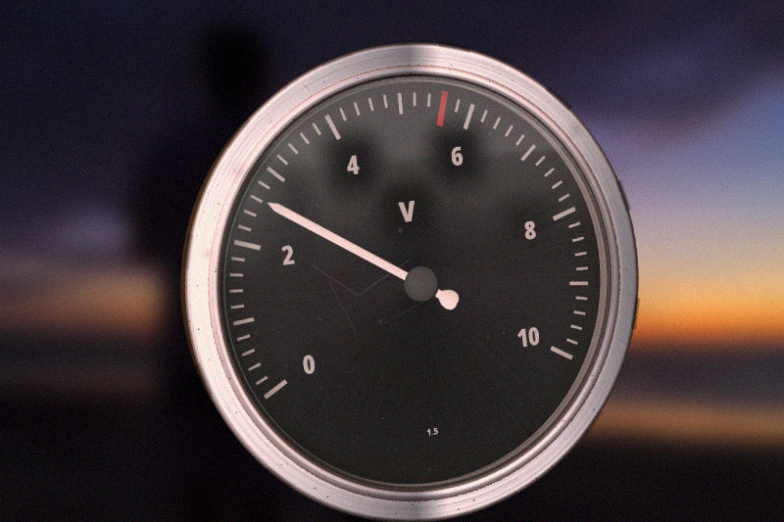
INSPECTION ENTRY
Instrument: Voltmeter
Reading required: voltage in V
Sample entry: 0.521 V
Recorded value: 2.6 V
